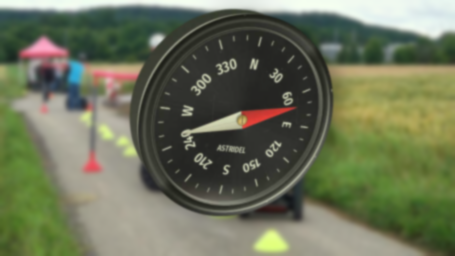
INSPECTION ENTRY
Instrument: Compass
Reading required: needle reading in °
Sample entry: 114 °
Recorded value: 70 °
